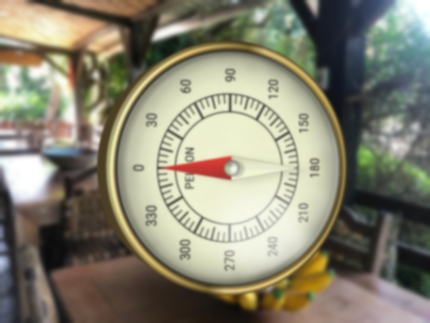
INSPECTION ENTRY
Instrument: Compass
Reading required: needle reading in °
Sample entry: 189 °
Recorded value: 0 °
